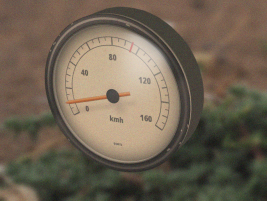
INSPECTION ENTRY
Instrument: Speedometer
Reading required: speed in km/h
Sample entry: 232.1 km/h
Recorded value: 10 km/h
